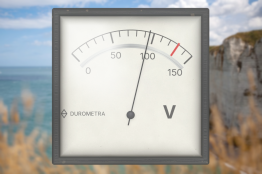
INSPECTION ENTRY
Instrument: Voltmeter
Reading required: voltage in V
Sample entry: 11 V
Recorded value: 95 V
